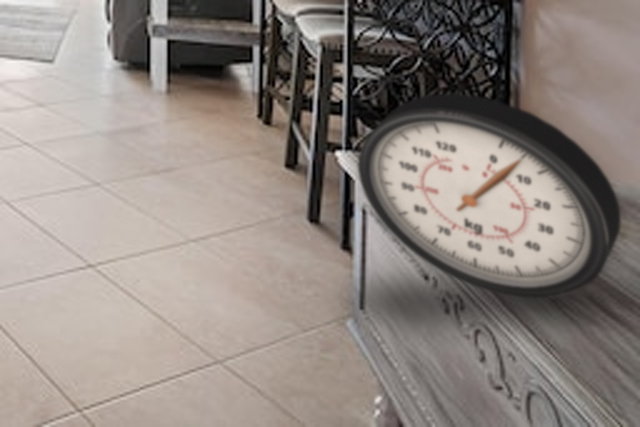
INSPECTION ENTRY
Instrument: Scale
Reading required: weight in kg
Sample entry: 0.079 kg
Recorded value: 5 kg
